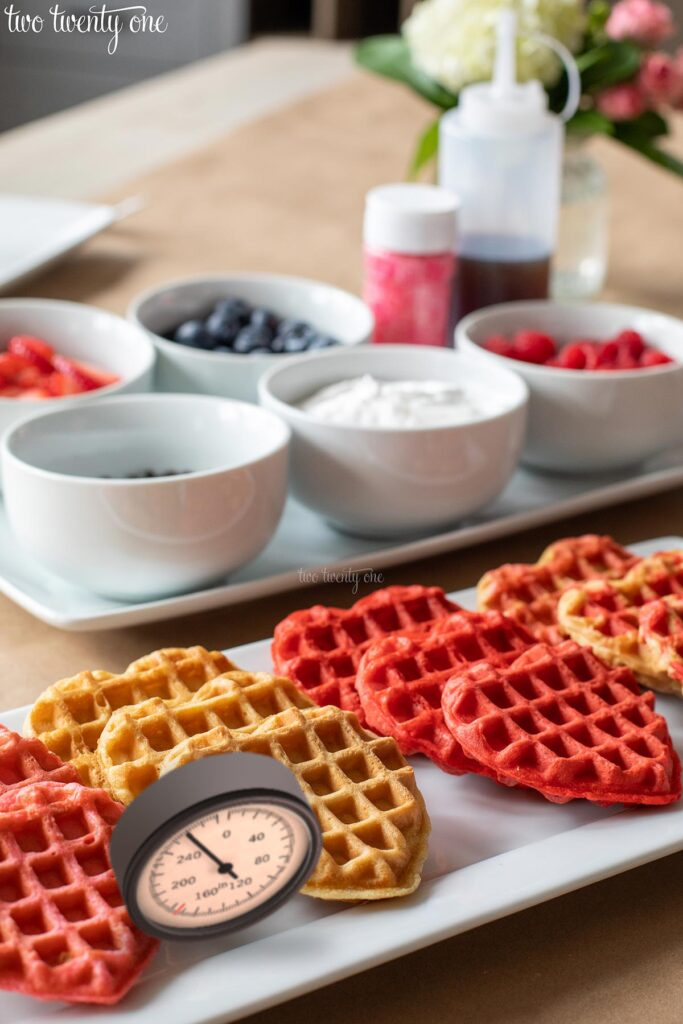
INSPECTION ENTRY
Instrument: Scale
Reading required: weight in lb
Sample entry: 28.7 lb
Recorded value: 260 lb
